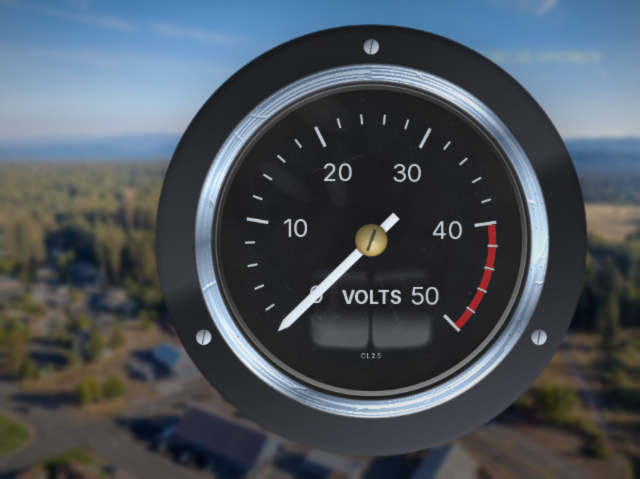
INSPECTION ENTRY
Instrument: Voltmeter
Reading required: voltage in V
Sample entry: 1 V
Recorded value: 0 V
